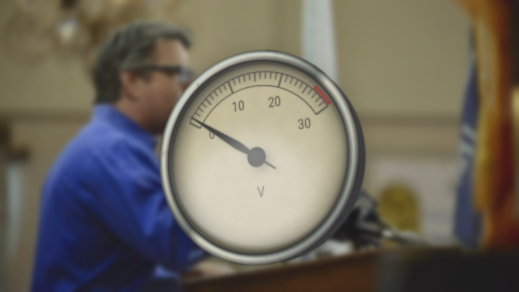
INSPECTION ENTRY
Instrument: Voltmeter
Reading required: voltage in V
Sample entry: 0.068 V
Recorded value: 1 V
